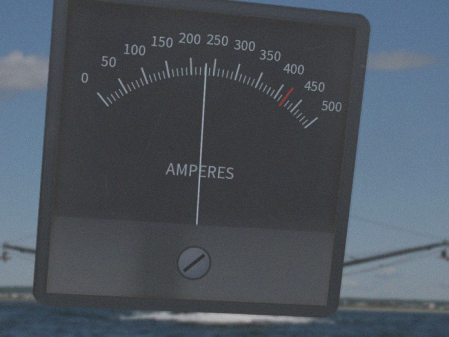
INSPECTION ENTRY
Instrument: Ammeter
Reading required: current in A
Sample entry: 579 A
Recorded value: 230 A
